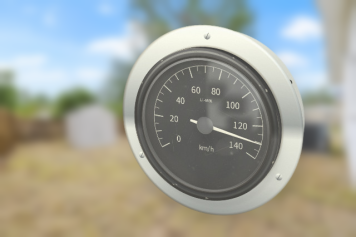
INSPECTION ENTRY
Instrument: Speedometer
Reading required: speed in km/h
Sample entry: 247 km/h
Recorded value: 130 km/h
